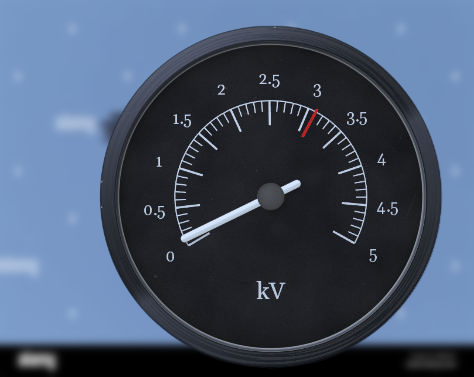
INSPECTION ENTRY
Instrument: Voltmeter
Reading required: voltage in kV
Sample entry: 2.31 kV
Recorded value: 0.1 kV
